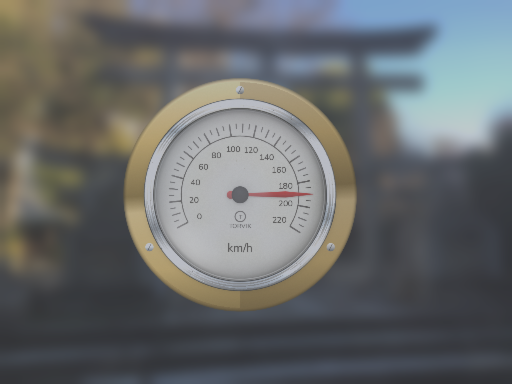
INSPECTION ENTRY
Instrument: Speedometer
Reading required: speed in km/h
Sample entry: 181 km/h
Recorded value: 190 km/h
